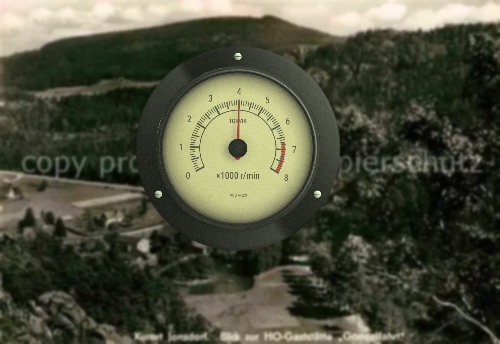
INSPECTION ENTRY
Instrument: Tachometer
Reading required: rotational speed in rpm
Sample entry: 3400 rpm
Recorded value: 4000 rpm
